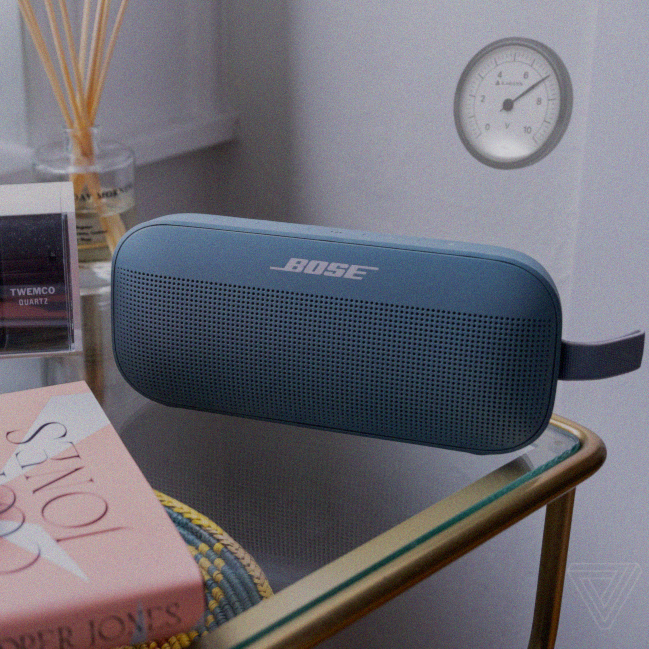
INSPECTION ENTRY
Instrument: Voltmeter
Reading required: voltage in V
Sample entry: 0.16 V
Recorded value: 7 V
